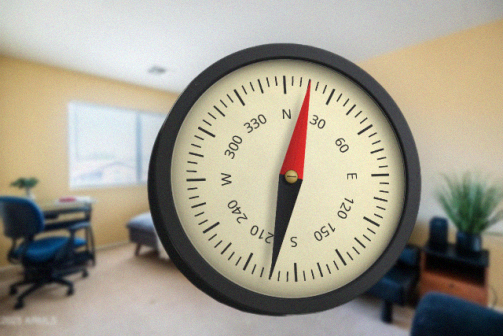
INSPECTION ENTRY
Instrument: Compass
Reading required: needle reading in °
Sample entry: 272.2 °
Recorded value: 15 °
